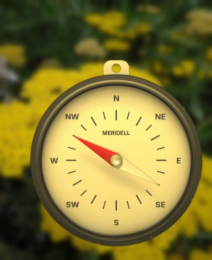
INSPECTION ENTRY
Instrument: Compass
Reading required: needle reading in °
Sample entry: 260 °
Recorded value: 300 °
